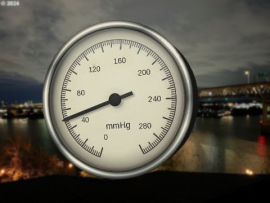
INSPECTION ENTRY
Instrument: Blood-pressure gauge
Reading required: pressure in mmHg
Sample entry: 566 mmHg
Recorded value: 50 mmHg
